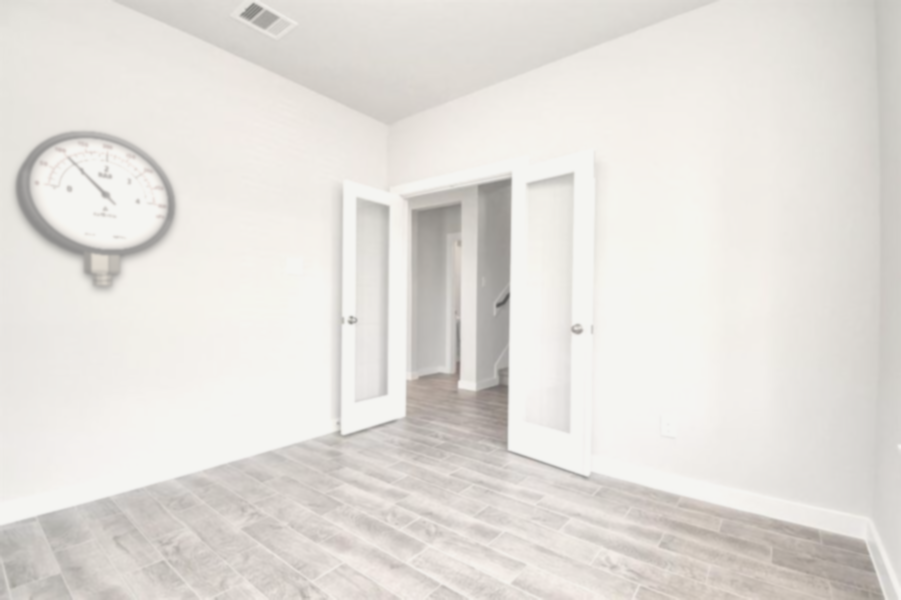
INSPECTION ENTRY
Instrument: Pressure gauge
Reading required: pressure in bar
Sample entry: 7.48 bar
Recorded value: 1 bar
